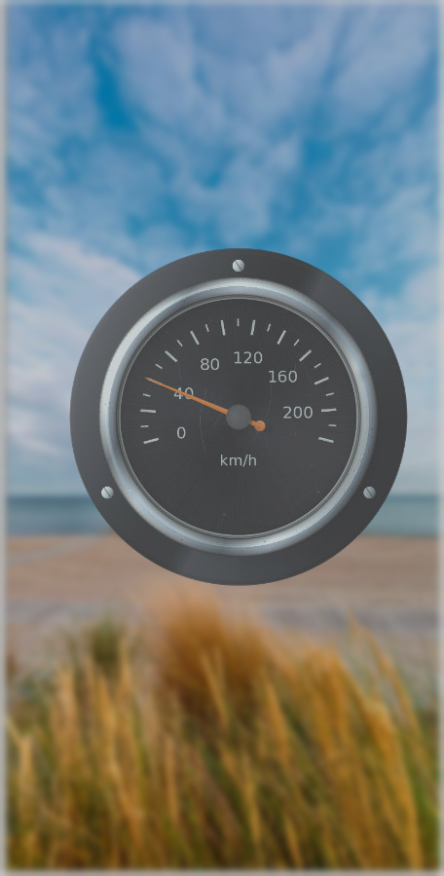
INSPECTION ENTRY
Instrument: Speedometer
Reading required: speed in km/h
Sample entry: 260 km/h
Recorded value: 40 km/h
